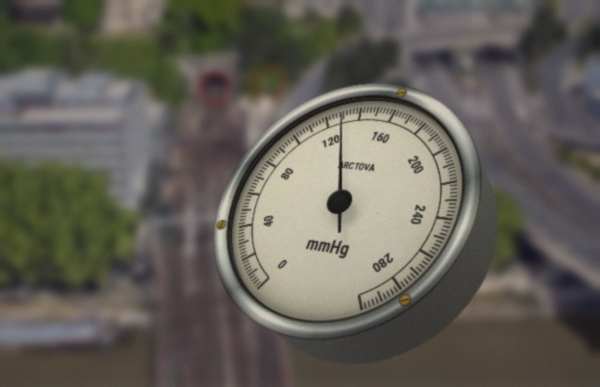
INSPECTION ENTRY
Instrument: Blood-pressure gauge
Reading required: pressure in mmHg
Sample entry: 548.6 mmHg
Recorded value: 130 mmHg
